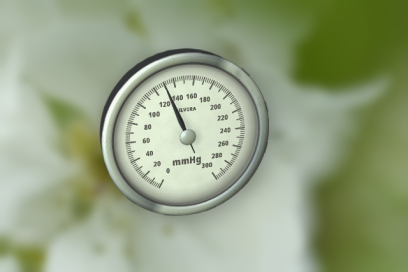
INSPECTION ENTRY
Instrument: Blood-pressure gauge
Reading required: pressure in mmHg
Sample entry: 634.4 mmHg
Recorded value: 130 mmHg
